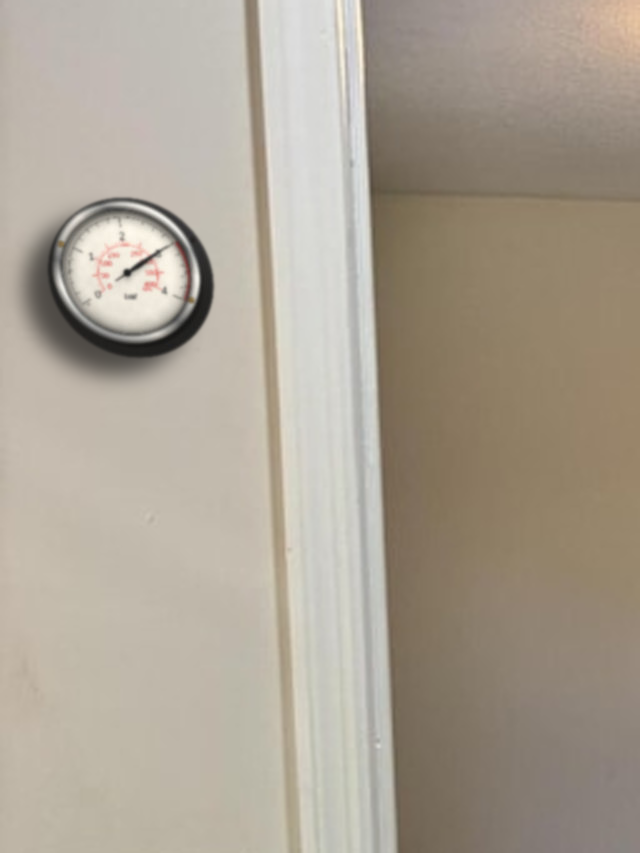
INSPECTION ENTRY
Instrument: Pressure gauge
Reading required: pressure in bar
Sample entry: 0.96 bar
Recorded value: 3 bar
